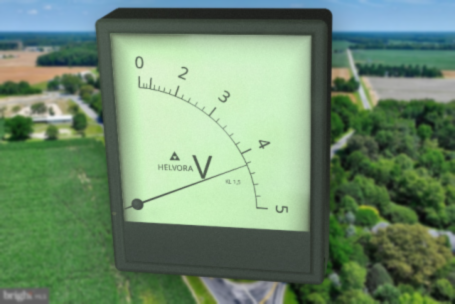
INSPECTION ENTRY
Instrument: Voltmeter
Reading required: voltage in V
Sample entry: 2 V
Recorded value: 4.2 V
